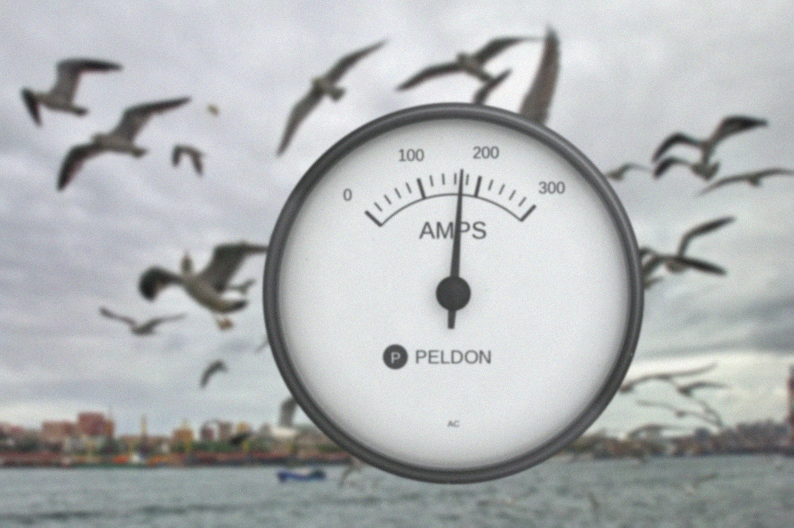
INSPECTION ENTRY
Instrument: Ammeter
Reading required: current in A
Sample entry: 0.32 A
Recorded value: 170 A
